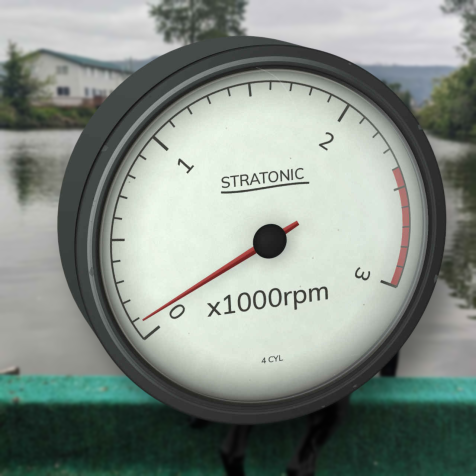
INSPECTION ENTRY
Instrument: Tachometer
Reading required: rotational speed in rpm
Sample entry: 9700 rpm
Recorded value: 100 rpm
